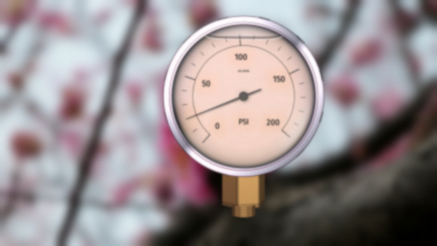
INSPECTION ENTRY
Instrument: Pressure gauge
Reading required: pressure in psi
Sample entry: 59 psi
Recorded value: 20 psi
